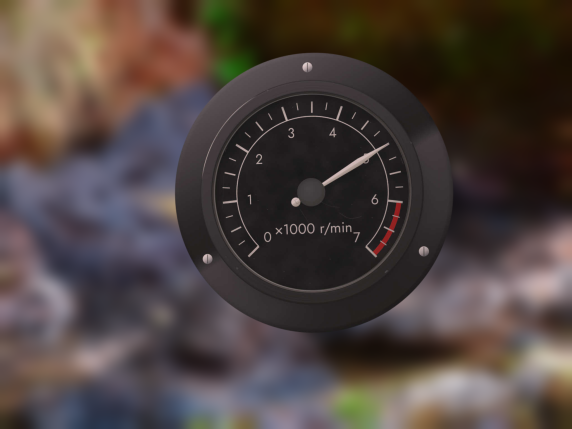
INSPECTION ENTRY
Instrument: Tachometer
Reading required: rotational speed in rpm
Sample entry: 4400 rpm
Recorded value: 5000 rpm
